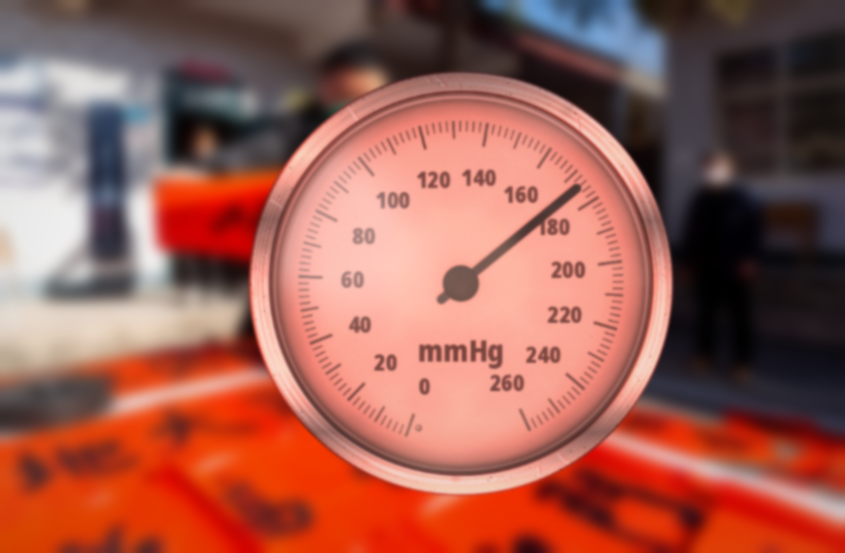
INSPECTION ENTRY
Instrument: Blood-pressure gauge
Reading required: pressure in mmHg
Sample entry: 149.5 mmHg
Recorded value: 174 mmHg
